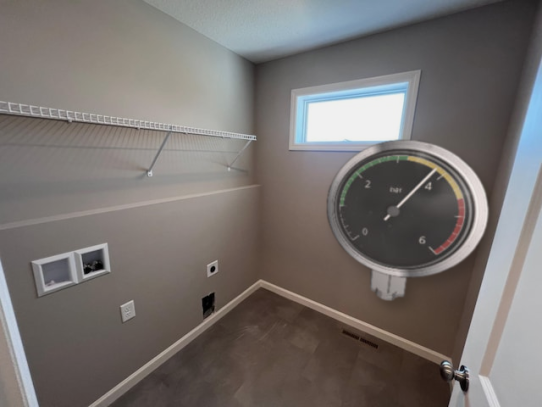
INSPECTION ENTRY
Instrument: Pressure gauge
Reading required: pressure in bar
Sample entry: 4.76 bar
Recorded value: 3.8 bar
